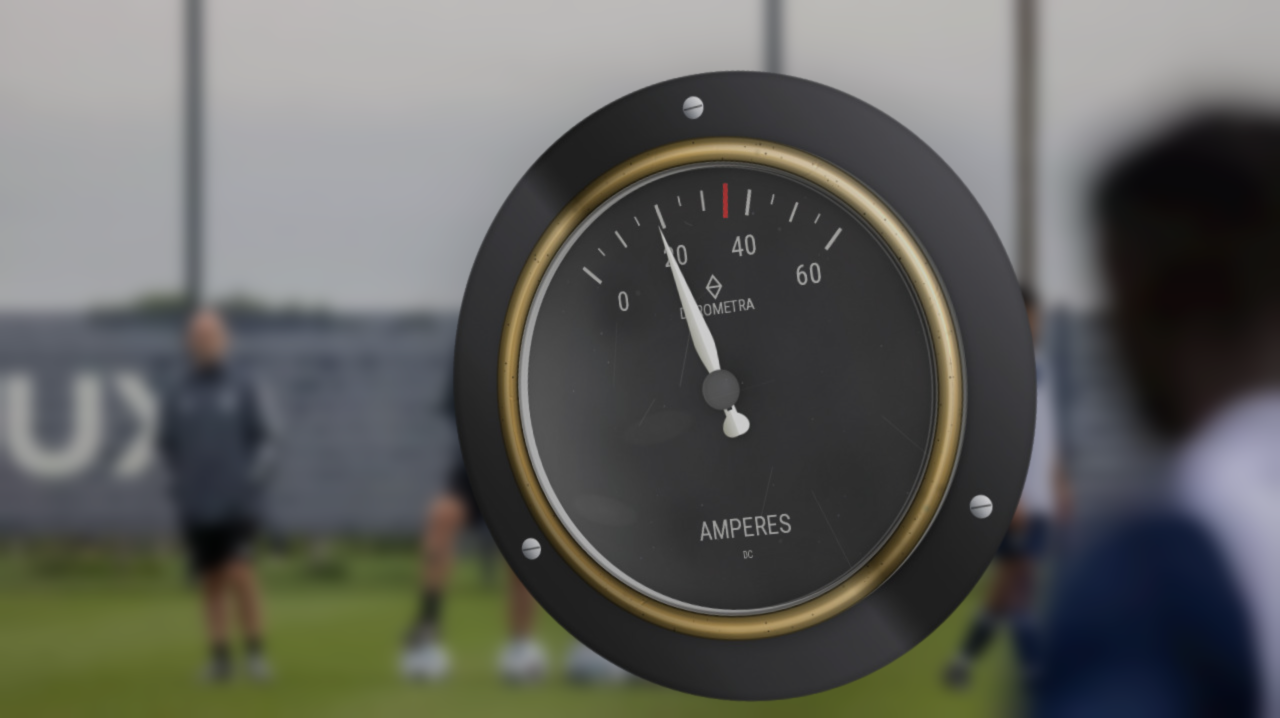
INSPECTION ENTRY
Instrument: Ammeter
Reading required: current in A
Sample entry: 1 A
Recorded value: 20 A
